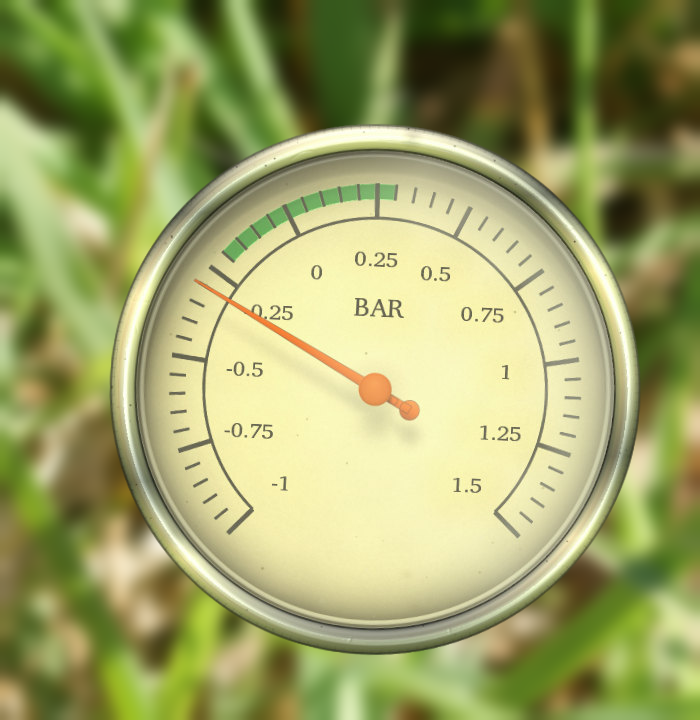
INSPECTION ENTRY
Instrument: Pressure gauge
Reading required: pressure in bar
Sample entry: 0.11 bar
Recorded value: -0.3 bar
